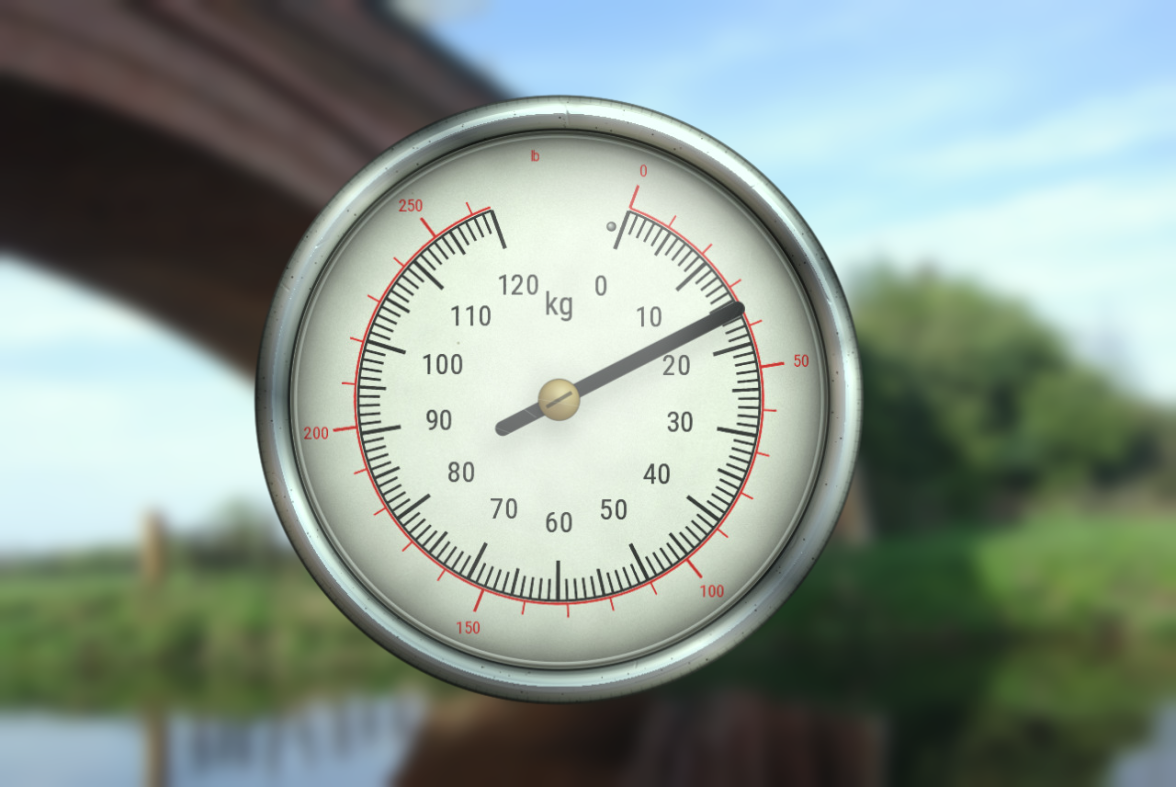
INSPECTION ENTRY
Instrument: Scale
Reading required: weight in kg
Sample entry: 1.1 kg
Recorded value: 16 kg
